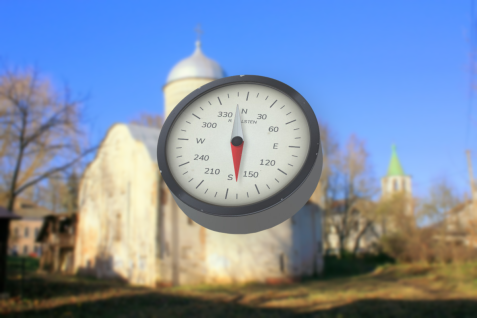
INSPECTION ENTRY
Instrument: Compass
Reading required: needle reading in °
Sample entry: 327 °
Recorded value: 170 °
